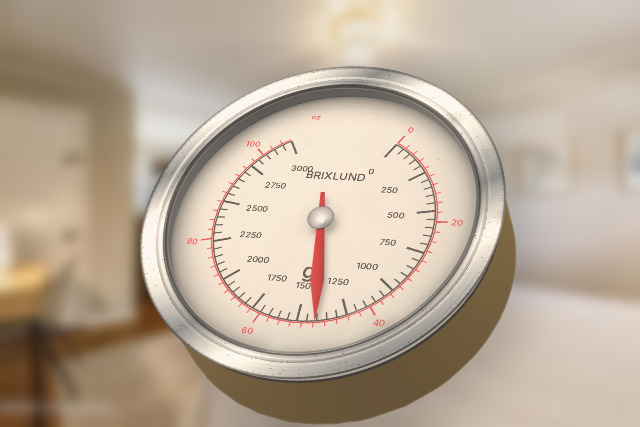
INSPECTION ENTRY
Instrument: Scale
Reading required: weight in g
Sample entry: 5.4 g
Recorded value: 1400 g
